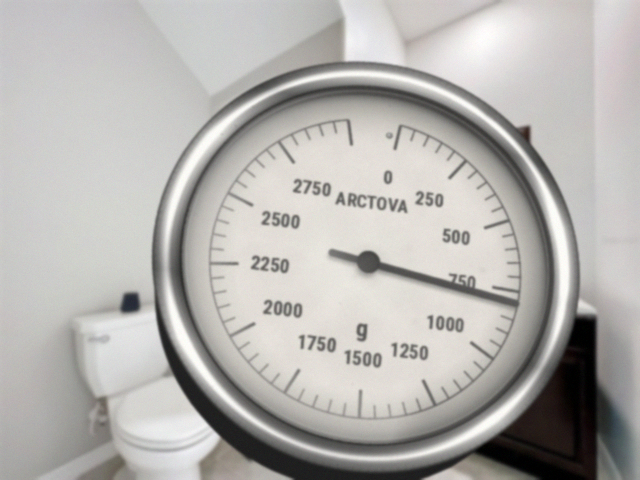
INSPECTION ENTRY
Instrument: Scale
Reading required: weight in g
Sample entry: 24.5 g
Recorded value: 800 g
